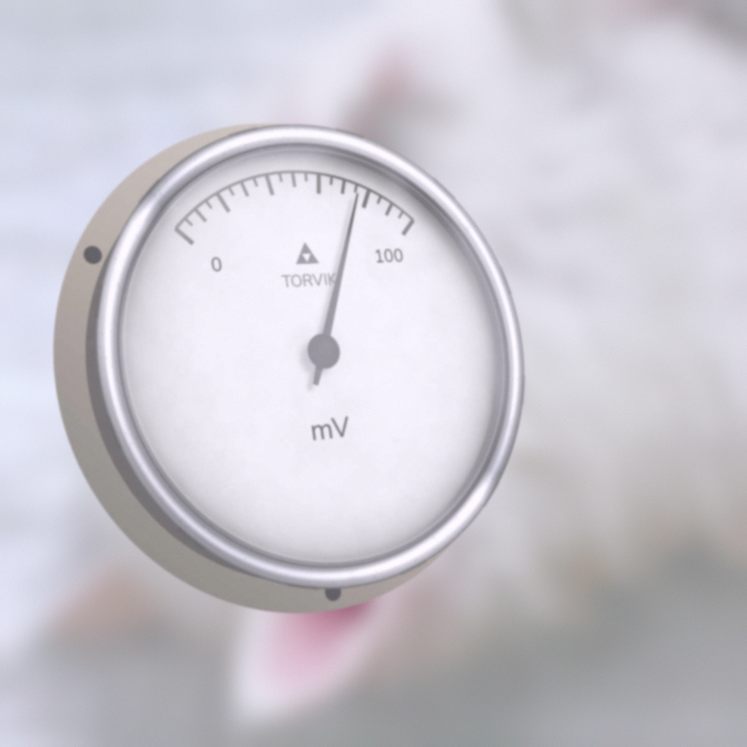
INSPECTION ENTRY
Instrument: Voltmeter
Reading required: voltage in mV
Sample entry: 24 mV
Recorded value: 75 mV
